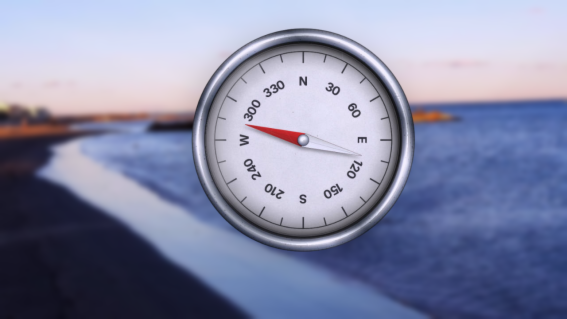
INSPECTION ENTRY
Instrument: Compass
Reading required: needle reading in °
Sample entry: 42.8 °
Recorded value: 285 °
